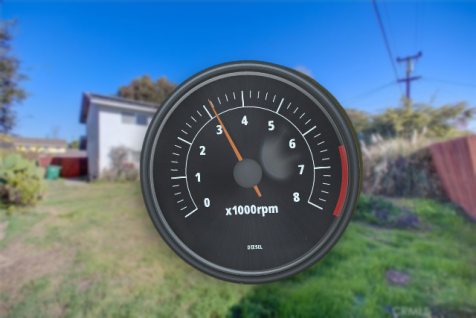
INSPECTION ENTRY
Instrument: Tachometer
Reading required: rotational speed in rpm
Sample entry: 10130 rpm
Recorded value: 3200 rpm
